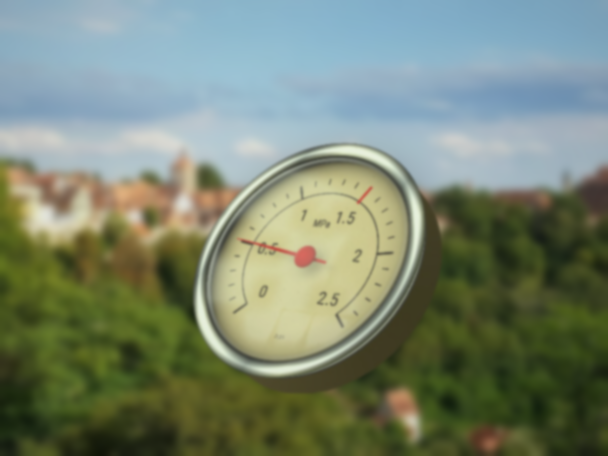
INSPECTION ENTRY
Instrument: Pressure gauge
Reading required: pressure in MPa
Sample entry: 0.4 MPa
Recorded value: 0.5 MPa
